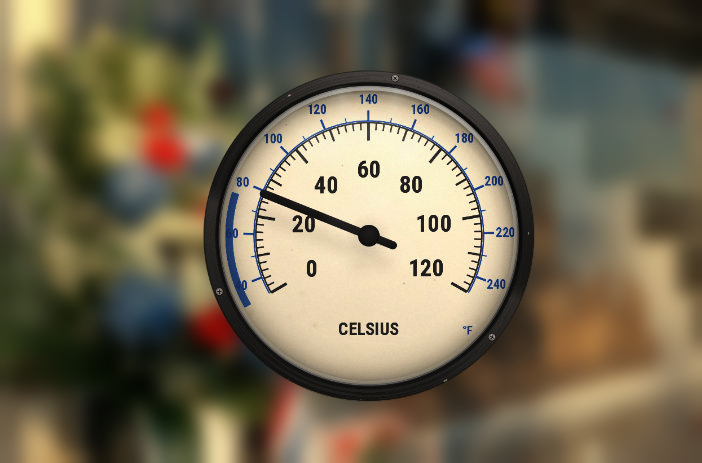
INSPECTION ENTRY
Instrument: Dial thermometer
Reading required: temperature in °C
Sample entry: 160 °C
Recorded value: 26 °C
